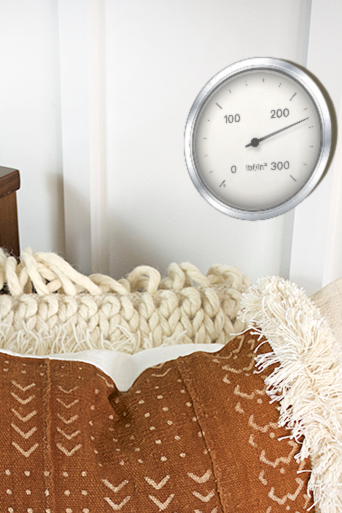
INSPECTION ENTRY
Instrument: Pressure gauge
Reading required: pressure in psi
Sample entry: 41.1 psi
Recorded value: 230 psi
